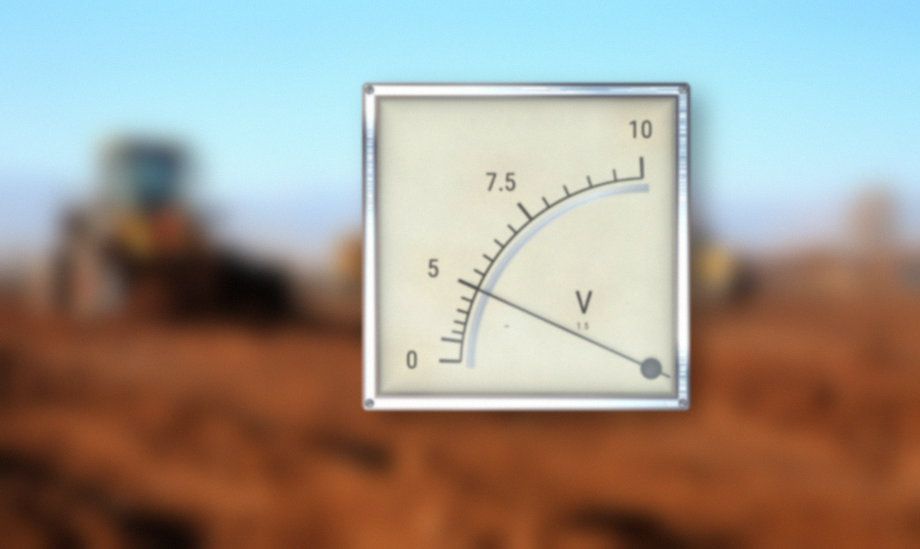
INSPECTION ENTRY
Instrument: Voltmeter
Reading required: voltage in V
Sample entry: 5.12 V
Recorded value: 5 V
